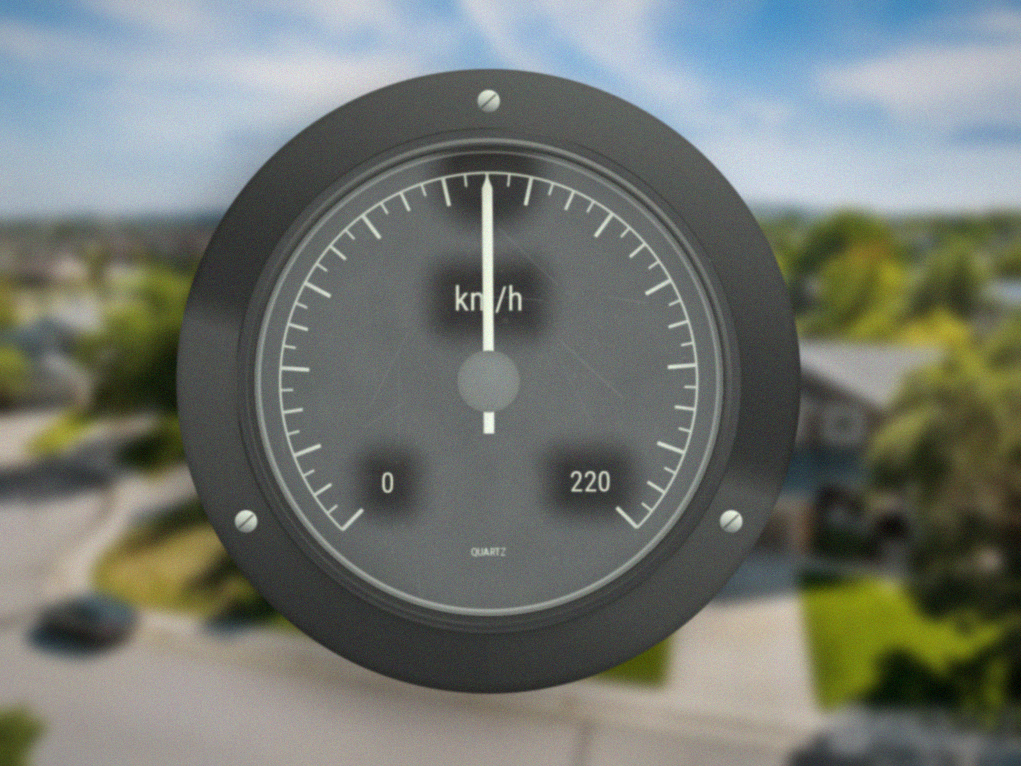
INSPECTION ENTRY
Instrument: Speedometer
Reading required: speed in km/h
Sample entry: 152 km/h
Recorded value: 110 km/h
